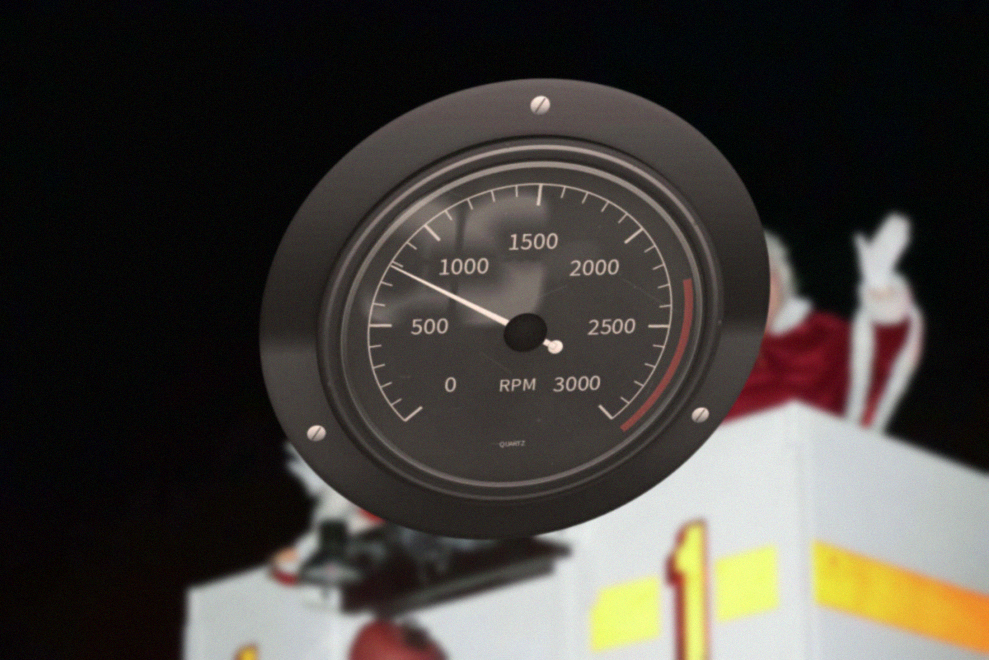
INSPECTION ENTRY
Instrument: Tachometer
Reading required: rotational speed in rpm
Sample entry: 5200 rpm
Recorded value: 800 rpm
